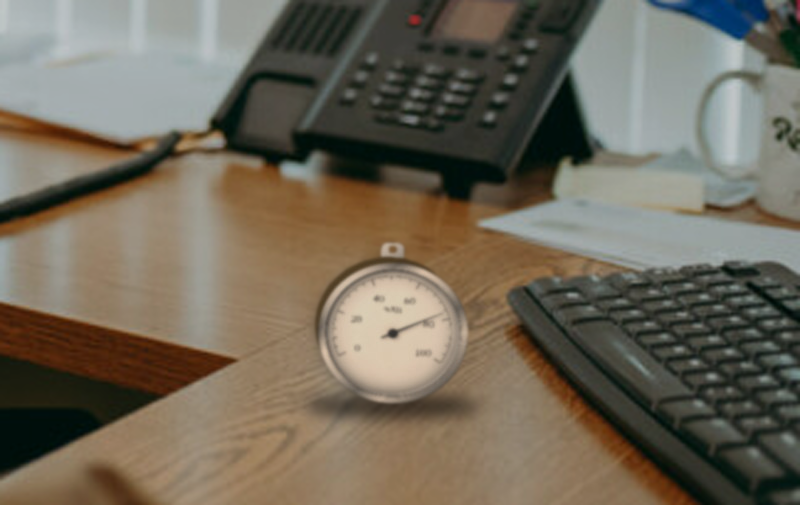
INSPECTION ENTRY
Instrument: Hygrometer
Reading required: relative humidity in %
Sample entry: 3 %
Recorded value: 76 %
